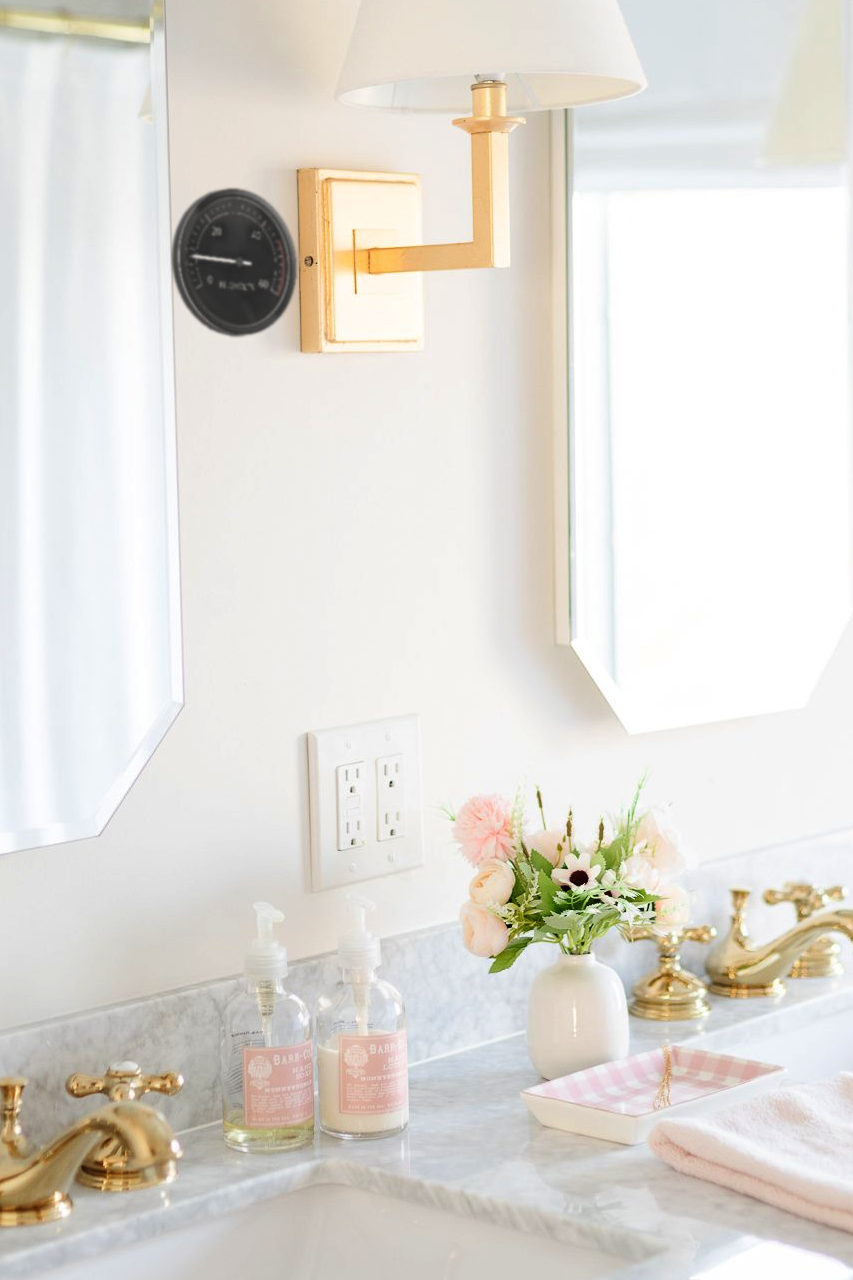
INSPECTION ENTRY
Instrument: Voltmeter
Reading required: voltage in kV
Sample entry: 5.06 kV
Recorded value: 8 kV
